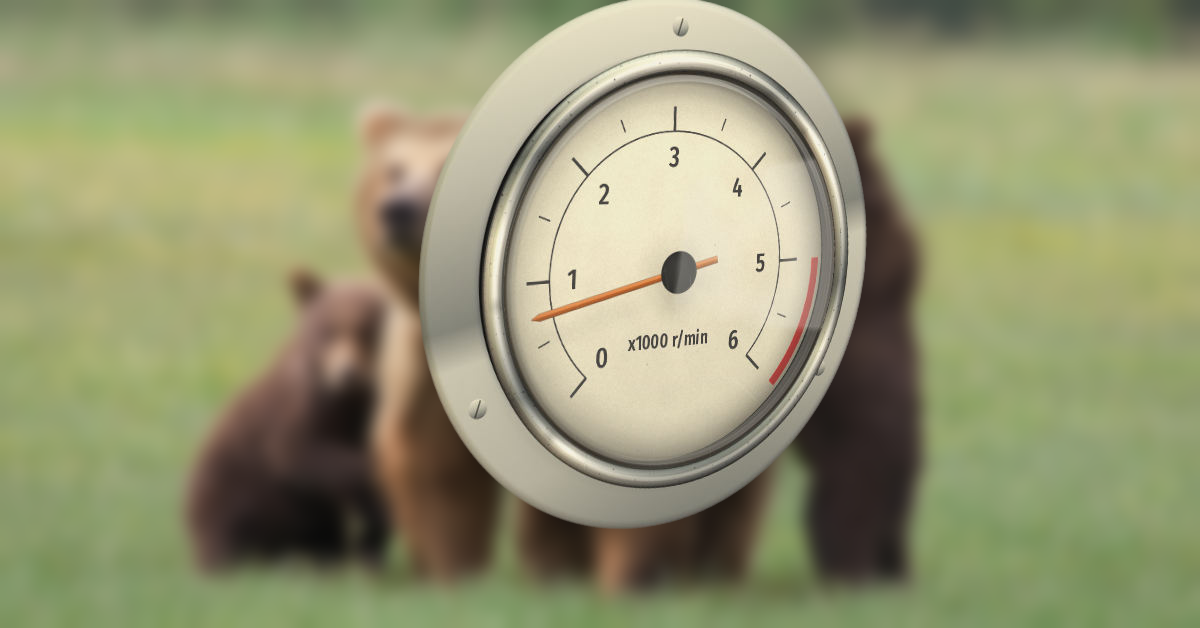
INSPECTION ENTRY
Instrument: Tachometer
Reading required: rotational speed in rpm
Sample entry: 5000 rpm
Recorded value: 750 rpm
